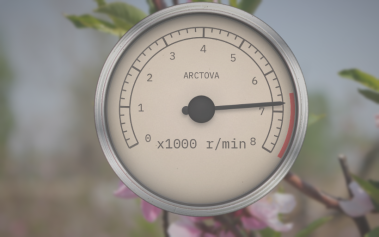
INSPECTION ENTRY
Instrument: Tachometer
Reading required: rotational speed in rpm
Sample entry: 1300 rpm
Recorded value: 6800 rpm
